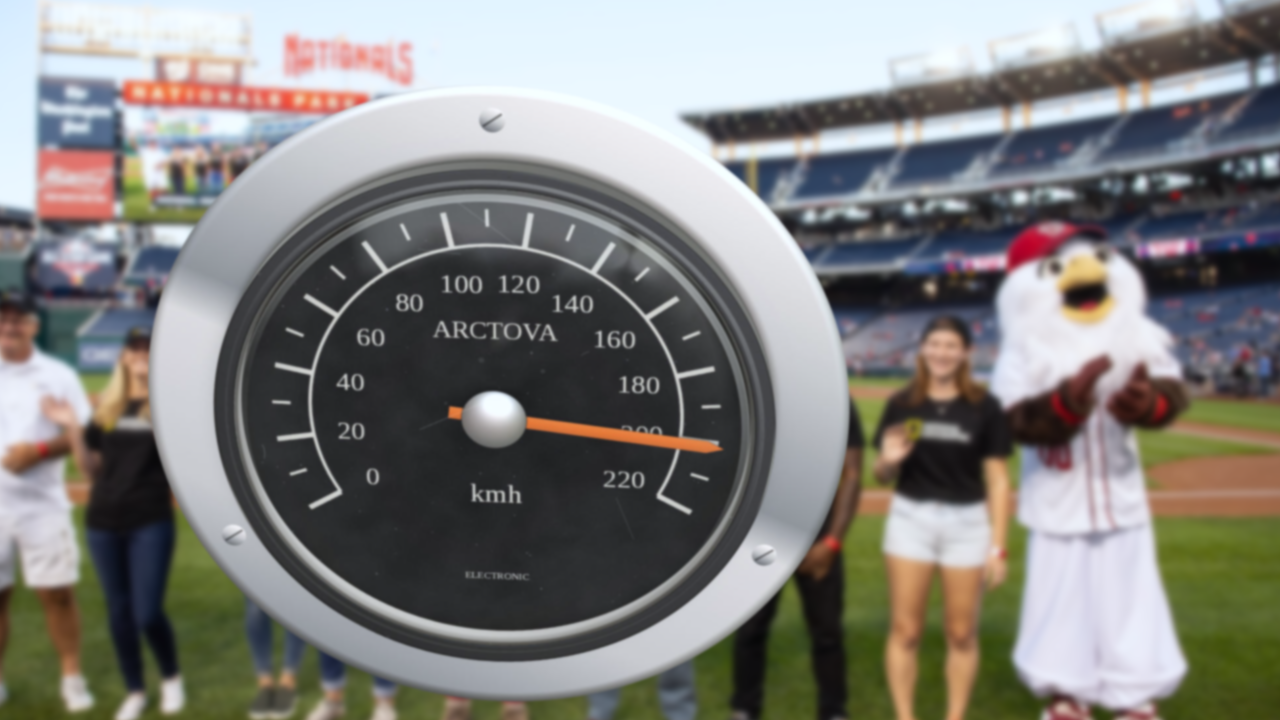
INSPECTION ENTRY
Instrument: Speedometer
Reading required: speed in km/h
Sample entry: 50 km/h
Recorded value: 200 km/h
